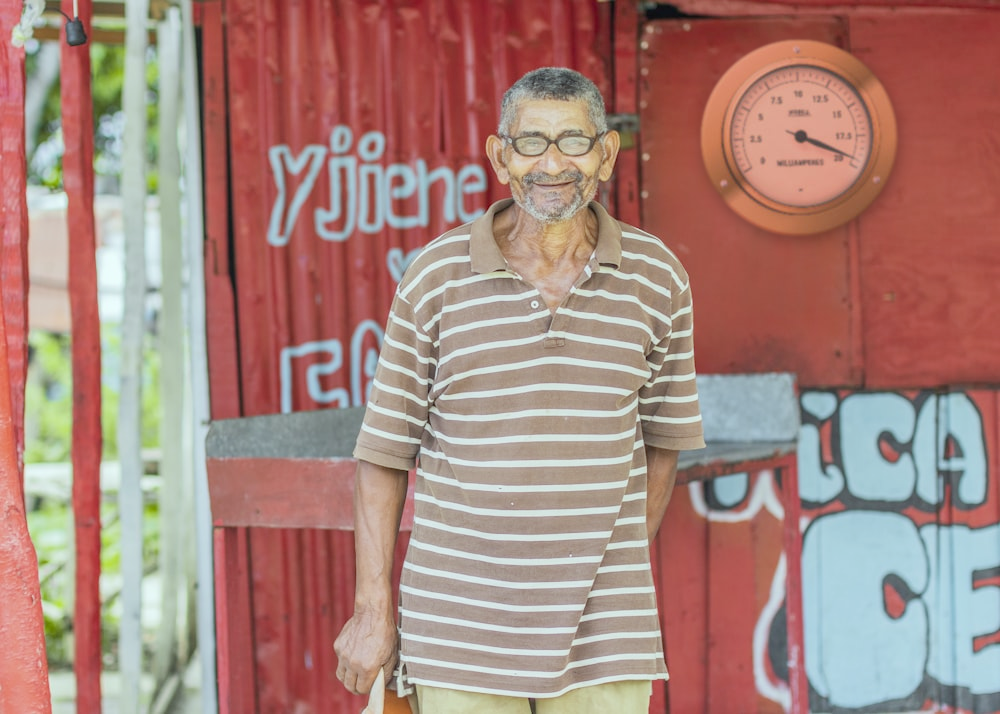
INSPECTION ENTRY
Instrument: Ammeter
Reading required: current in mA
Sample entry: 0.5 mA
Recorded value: 19.5 mA
